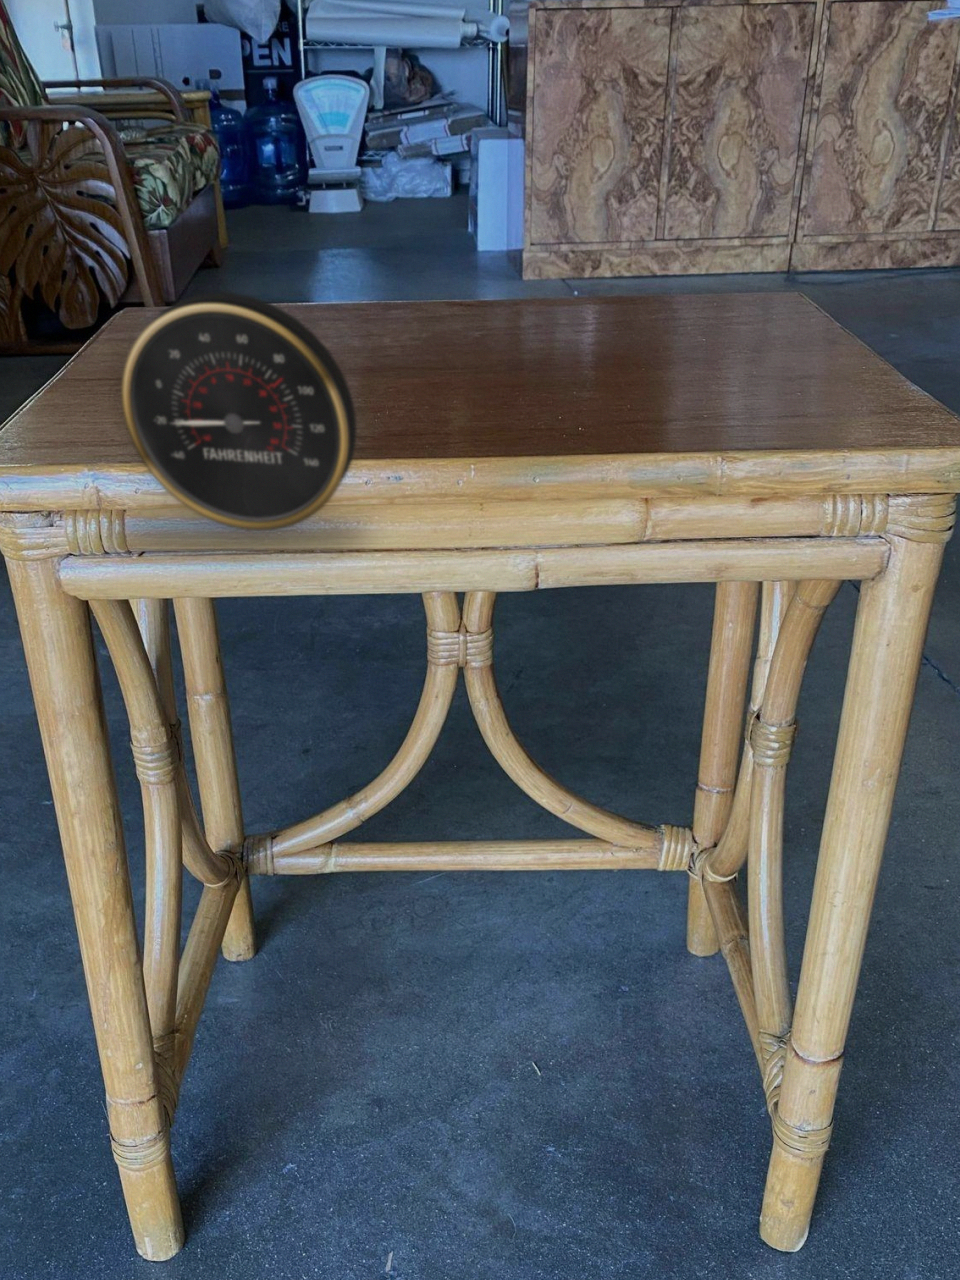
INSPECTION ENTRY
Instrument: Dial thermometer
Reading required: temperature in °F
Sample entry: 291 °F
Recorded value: -20 °F
